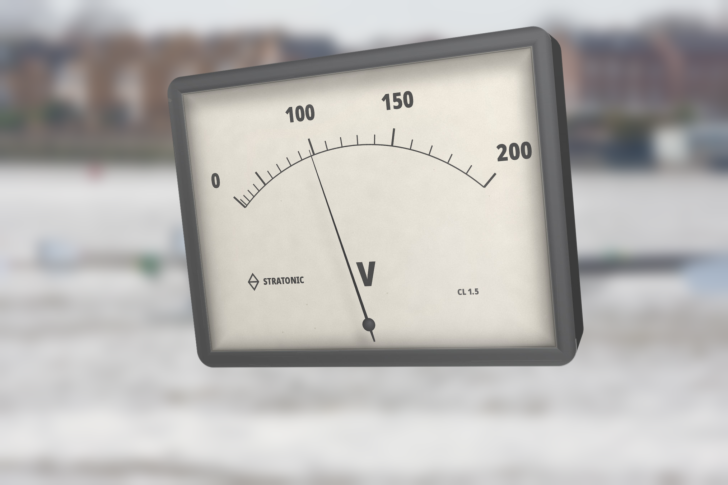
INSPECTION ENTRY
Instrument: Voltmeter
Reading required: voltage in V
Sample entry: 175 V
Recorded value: 100 V
